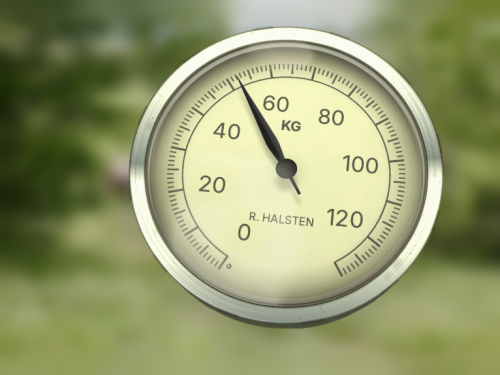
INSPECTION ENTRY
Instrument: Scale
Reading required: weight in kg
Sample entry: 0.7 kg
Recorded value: 52 kg
